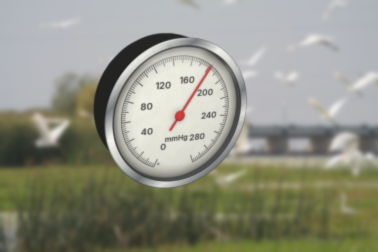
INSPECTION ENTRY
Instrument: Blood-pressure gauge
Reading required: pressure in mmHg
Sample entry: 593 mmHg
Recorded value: 180 mmHg
